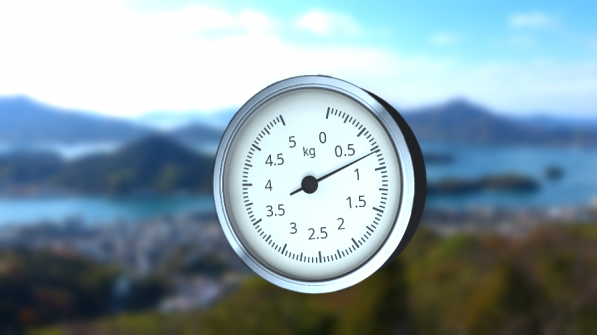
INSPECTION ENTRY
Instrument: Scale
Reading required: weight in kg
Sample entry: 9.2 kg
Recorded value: 0.8 kg
